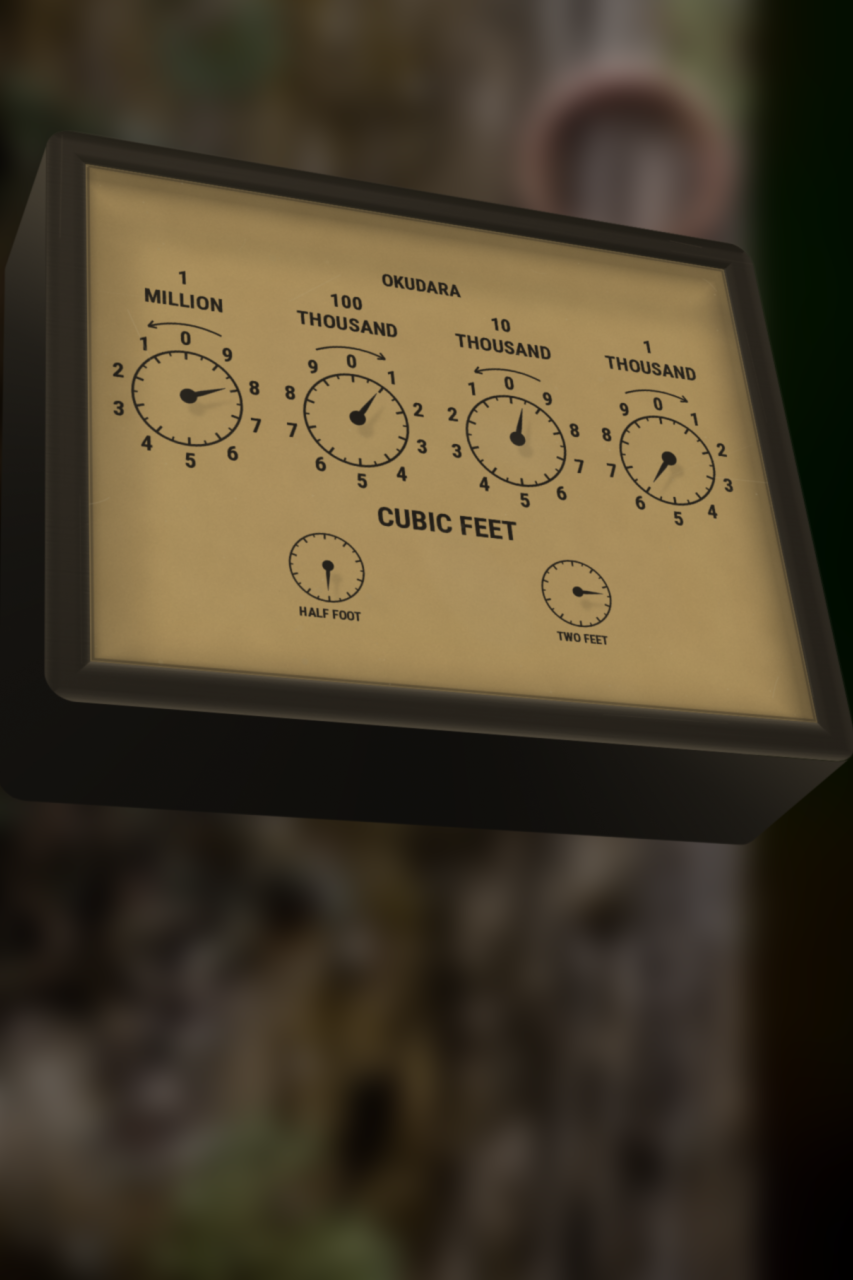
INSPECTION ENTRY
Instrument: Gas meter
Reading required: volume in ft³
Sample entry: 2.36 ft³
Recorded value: 809600 ft³
